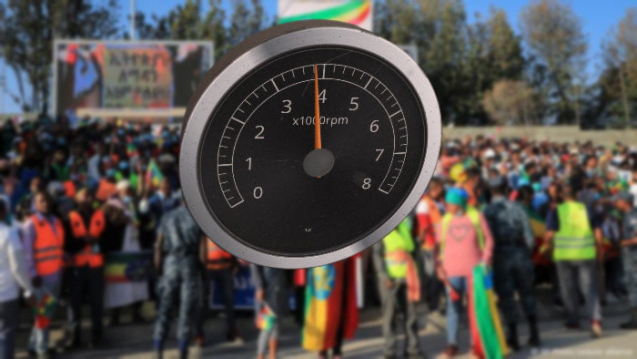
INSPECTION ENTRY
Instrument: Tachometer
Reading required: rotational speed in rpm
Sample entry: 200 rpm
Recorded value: 3800 rpm
